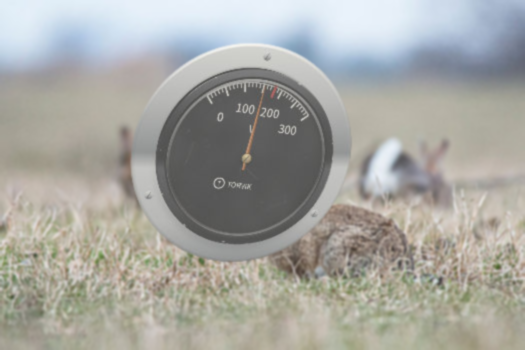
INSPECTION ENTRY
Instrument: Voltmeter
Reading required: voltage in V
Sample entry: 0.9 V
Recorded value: 150 V
